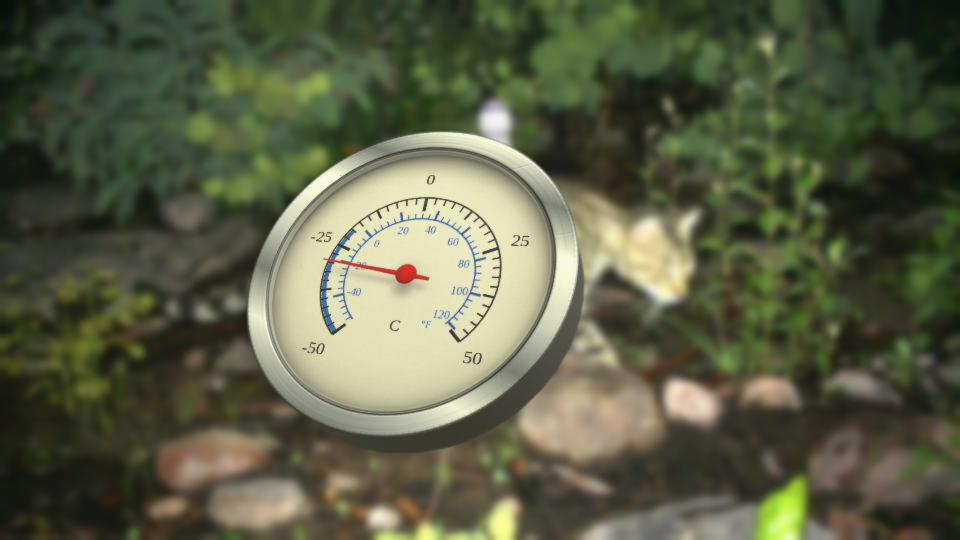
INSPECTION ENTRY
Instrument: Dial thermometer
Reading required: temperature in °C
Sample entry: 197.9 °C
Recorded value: -30 °C
